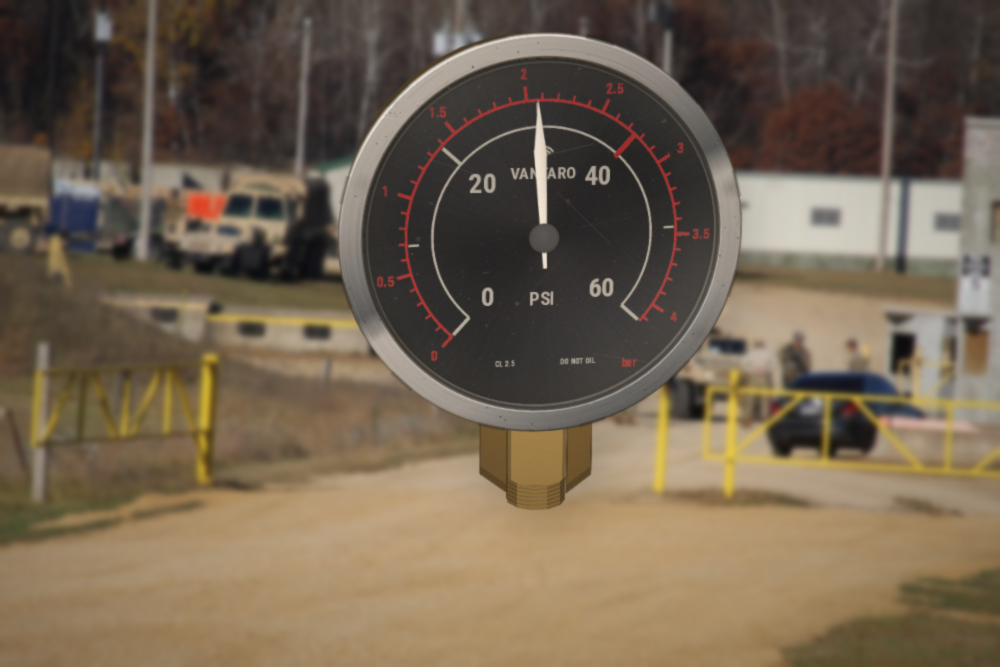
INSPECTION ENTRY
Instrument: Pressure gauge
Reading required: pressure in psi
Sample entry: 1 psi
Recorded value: 30 psi
